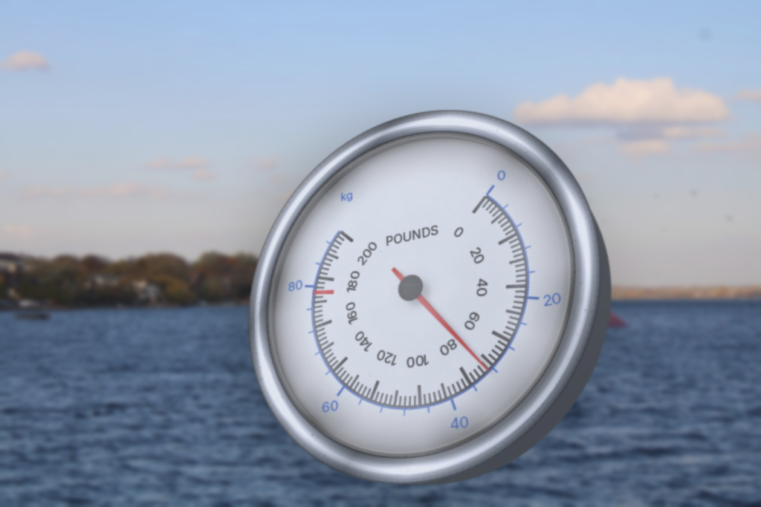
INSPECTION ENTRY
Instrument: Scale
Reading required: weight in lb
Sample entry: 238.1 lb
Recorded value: 72 lb
